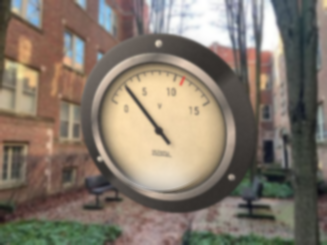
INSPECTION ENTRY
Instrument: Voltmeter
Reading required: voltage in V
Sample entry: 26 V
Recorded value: 3 V
